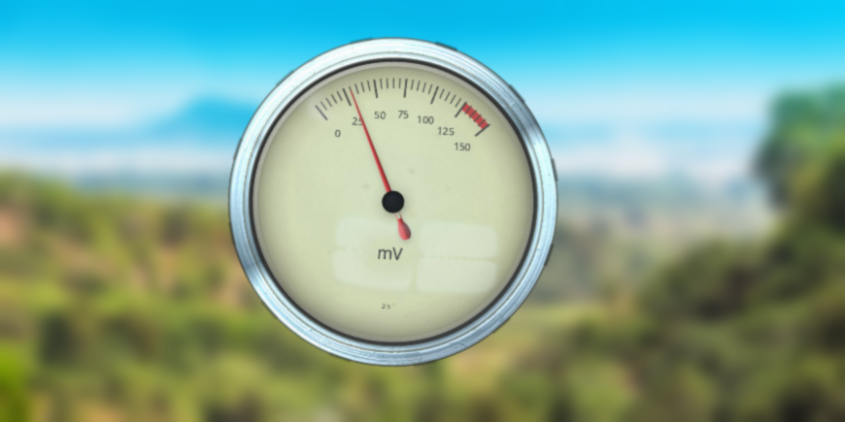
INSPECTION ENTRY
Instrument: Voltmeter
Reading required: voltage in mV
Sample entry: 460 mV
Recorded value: 30 mV
